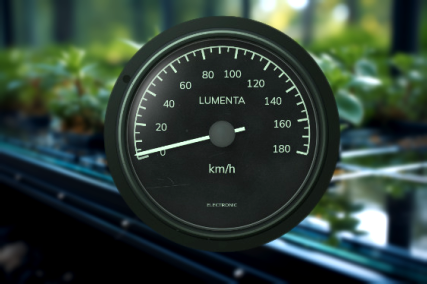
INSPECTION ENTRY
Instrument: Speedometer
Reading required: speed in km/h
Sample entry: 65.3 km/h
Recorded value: 2.5 km/h
